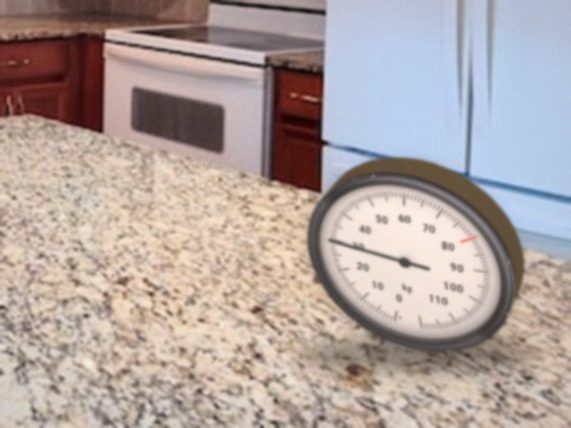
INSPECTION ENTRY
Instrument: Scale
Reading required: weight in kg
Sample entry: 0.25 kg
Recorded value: 30 kg
